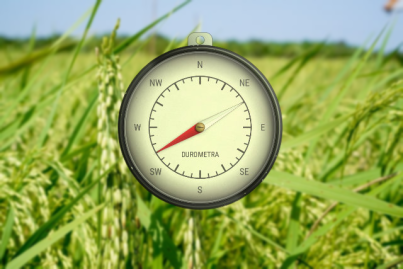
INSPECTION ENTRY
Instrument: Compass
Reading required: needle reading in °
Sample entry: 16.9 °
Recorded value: 240 °
